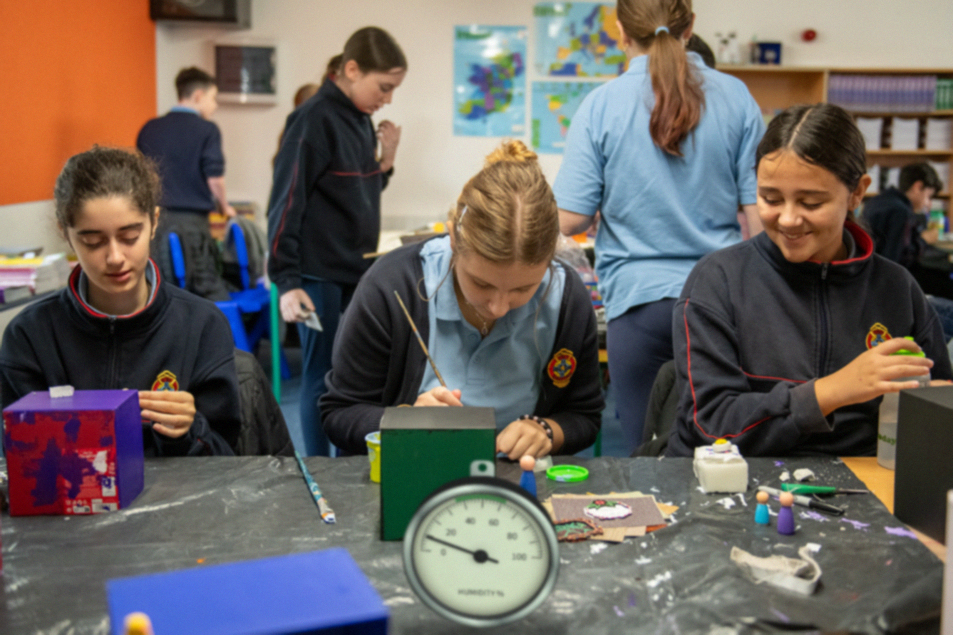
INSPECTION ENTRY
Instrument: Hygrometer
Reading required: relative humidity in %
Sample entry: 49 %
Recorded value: 10 %
